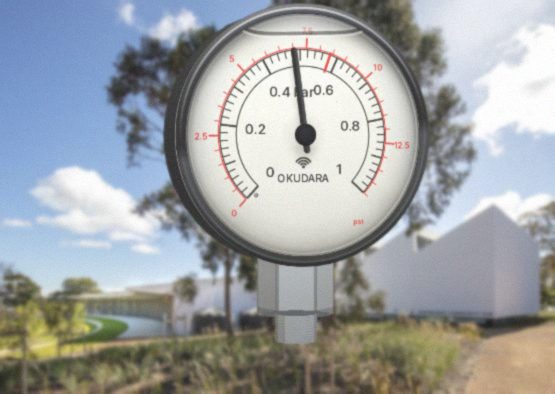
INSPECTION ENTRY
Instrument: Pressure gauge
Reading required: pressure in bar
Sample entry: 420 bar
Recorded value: 0.48 bar
